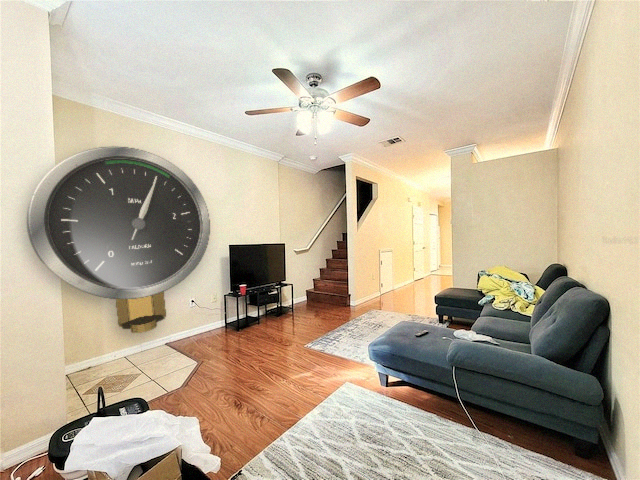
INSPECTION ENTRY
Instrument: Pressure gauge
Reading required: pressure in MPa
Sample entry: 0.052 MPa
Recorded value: 1.5 MPa
